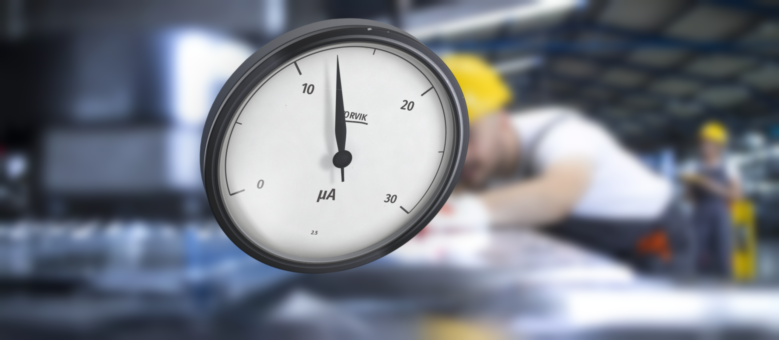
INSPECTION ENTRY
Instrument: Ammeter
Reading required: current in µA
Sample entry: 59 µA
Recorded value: 12.5 µA
